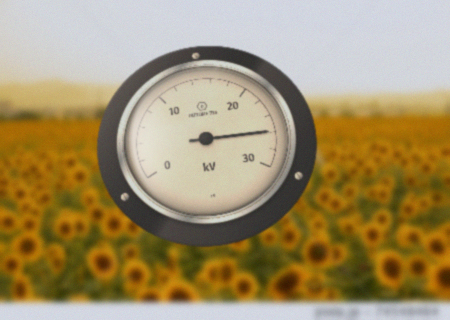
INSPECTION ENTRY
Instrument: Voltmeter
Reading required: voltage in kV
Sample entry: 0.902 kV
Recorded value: 26 kV
